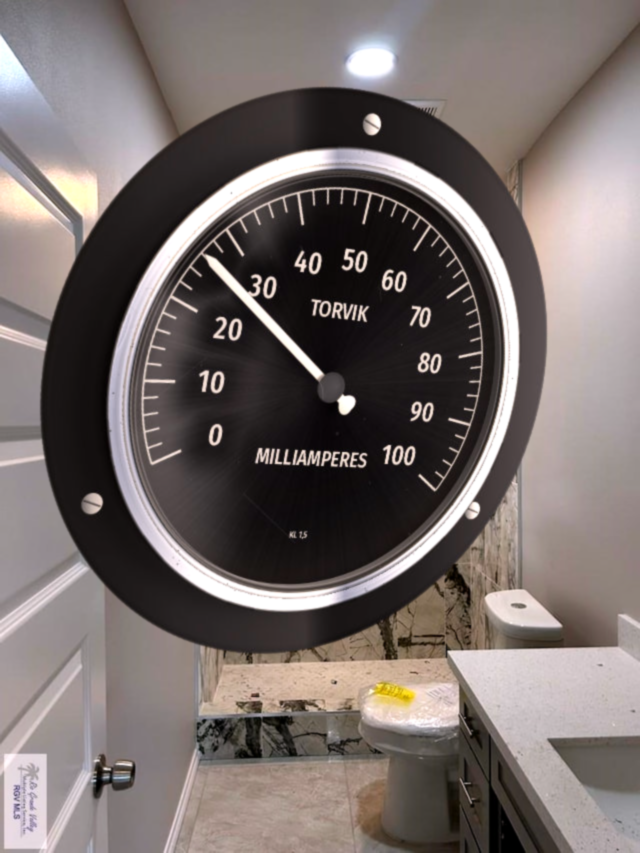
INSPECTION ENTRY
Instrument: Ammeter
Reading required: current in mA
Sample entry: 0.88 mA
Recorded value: 26 mA
